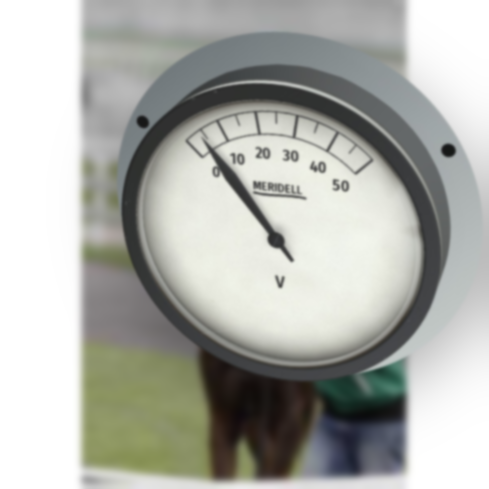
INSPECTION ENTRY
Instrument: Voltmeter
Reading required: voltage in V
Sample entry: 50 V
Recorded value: 5 V
